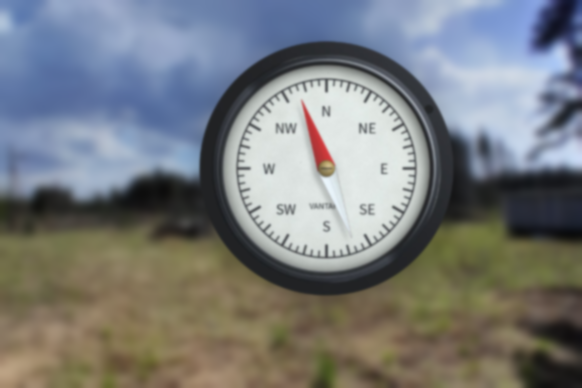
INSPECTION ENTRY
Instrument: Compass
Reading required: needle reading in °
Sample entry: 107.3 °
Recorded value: 340 °
